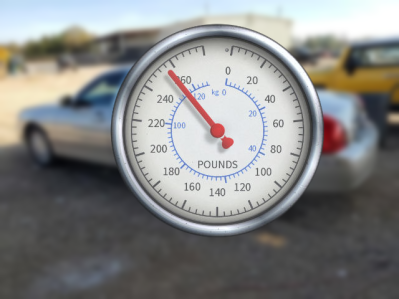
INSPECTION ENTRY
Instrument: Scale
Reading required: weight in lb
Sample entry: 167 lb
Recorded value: 256 lb
